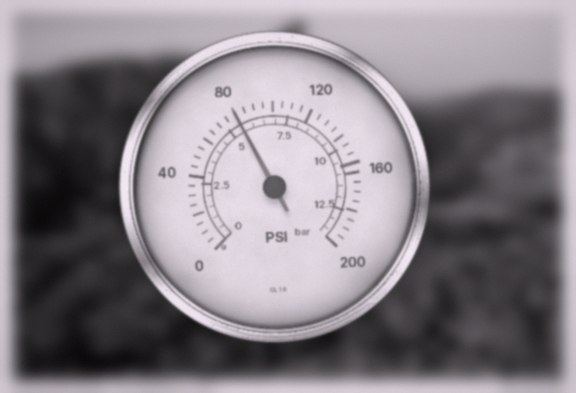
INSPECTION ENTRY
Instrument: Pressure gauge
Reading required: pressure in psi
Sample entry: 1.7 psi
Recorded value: 80 psi
